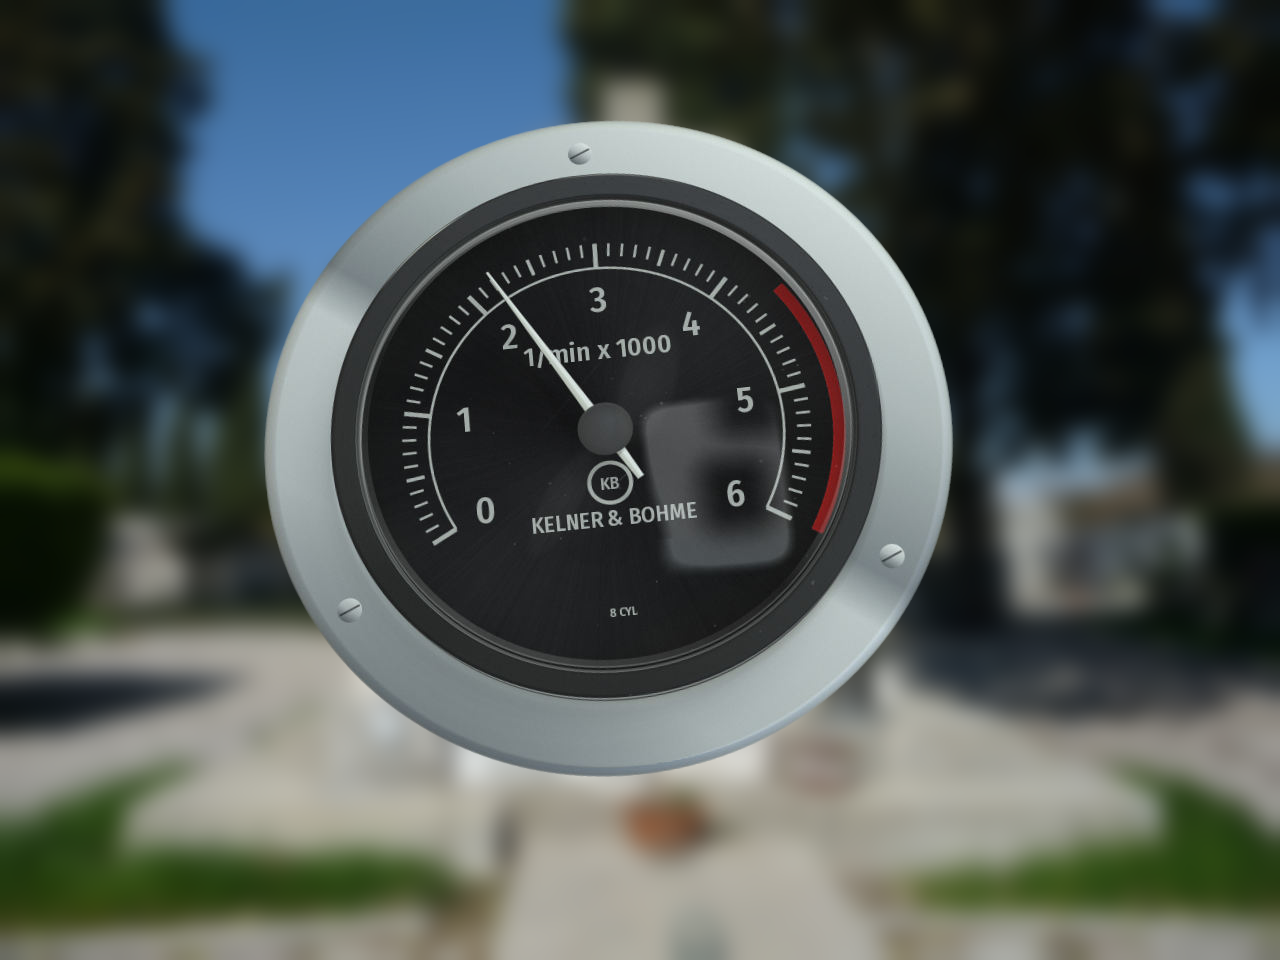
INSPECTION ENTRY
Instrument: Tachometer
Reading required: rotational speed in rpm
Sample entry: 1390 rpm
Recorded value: 2200 rpm
